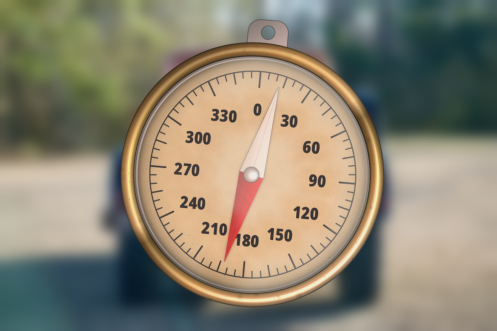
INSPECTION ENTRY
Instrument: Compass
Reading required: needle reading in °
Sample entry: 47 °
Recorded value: 192.5 °
